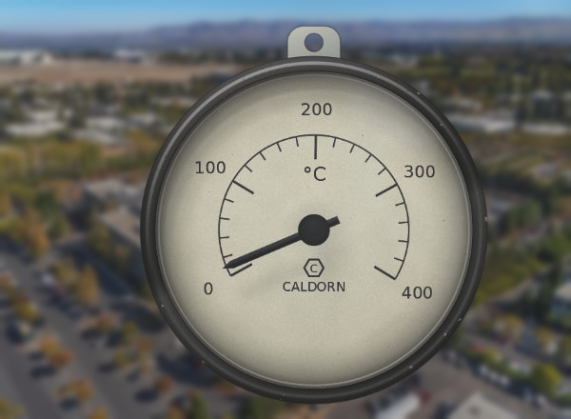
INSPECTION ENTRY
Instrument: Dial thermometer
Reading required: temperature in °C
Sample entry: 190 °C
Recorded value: 10 °C
